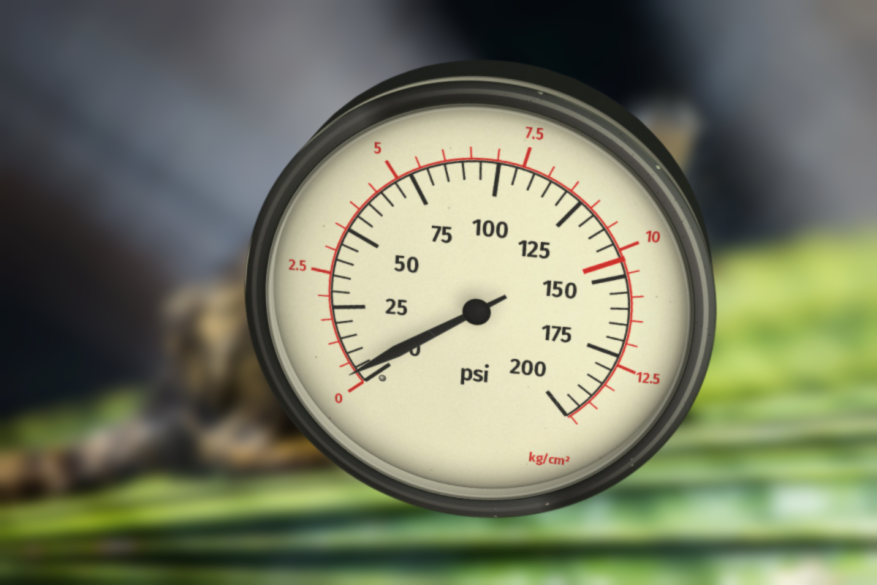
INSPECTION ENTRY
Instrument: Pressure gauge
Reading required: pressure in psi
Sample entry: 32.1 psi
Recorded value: 5 psi
